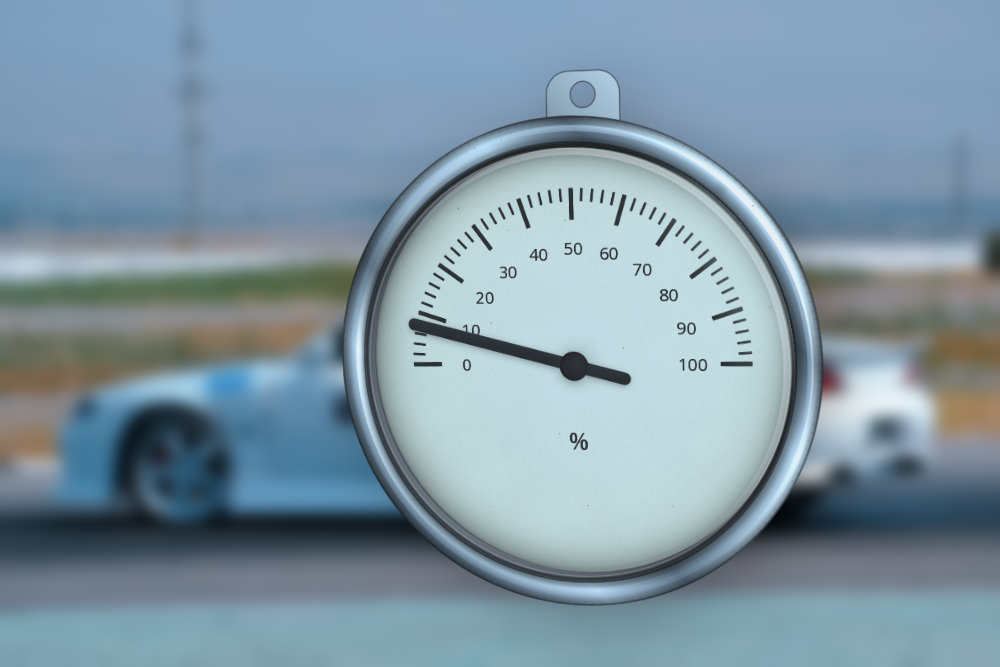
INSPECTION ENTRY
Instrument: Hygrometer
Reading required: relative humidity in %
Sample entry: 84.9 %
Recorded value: 8 %
